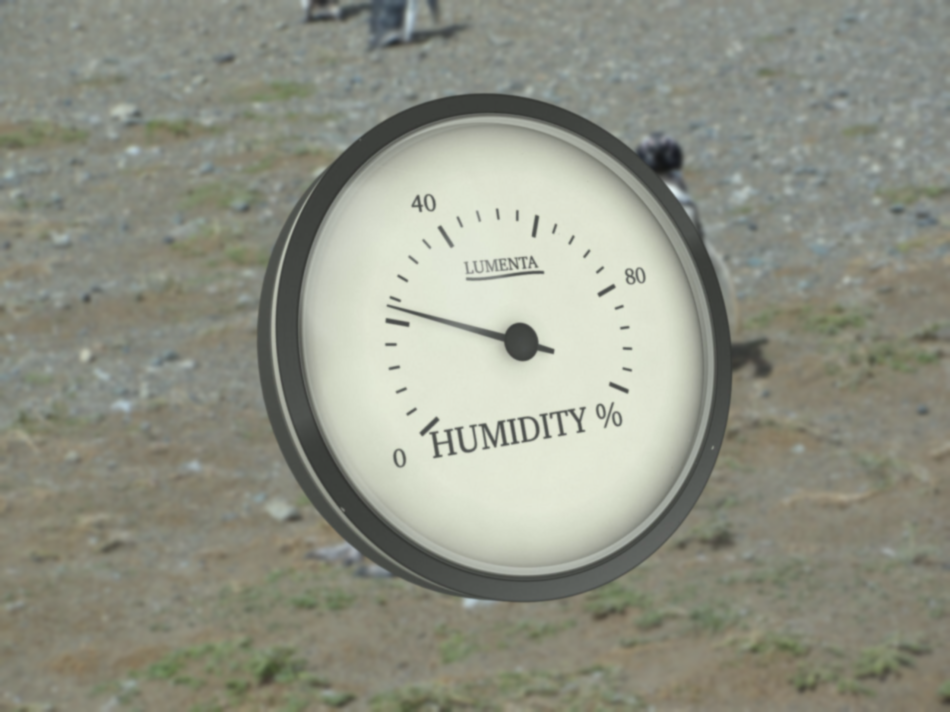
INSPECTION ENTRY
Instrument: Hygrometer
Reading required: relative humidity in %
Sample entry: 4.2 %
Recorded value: 22 %
